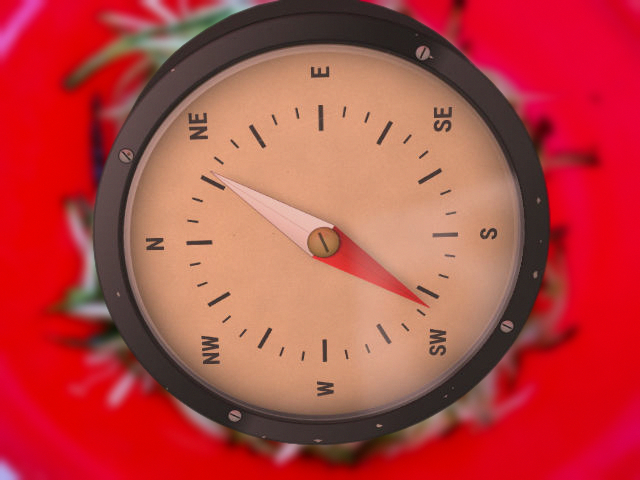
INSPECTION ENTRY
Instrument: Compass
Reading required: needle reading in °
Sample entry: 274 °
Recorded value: 215 °
